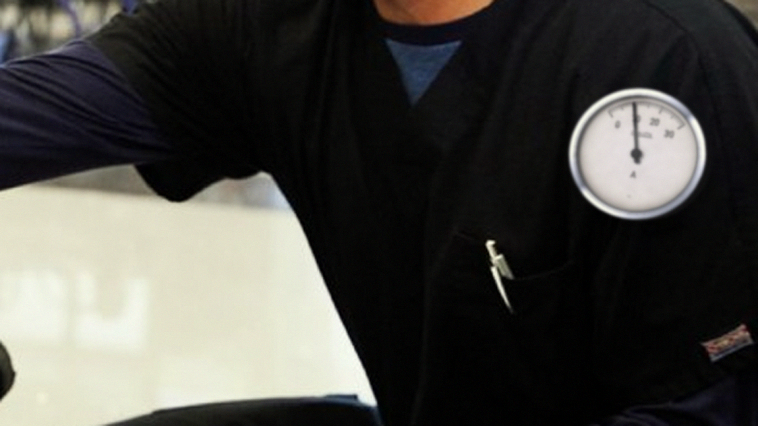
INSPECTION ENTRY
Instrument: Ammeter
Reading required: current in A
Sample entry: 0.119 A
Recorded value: 10 A
